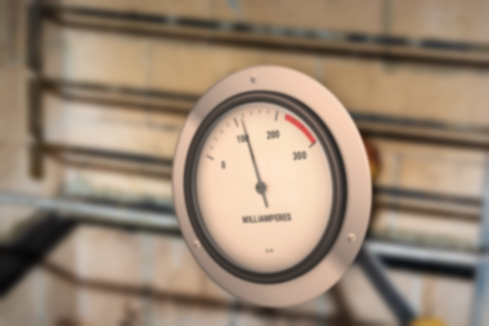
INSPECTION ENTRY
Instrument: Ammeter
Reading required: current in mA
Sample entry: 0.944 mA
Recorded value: 120 mA
